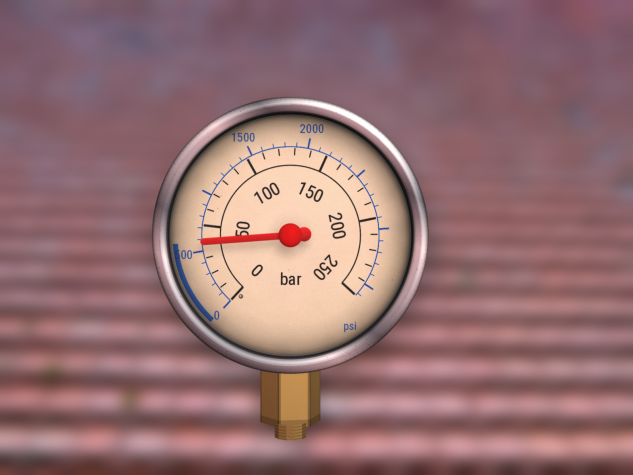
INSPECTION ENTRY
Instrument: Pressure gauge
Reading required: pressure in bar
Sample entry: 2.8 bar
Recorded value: 40 bar
